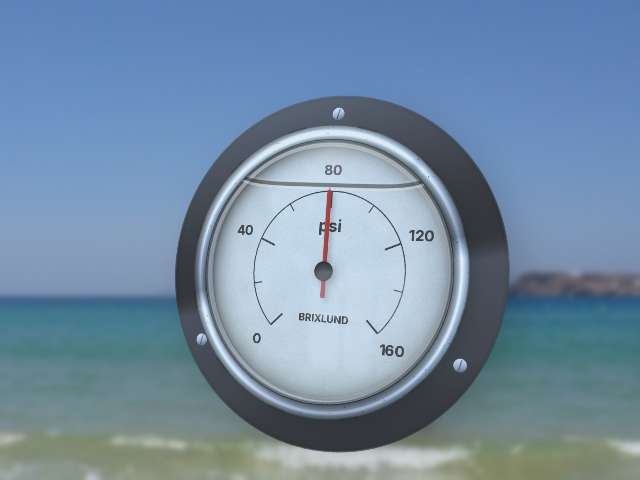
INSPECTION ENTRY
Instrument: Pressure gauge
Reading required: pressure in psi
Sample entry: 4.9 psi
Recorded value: 80 psi
